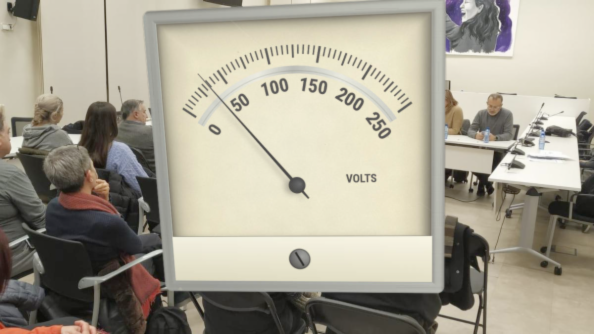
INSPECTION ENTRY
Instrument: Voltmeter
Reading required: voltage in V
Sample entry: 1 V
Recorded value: 35 V
